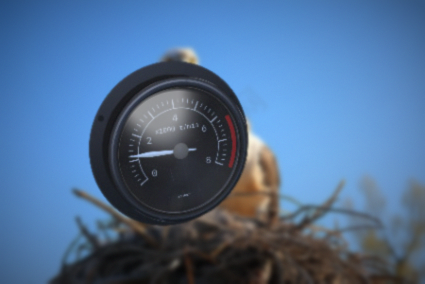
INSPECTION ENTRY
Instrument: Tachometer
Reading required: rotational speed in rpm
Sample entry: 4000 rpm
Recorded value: 1200 rpm
